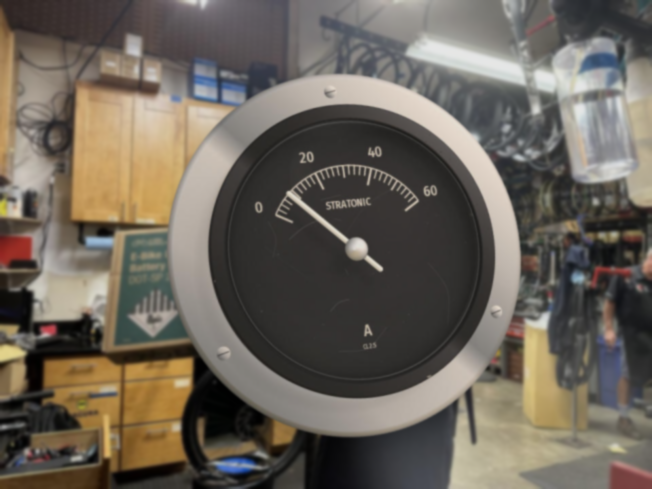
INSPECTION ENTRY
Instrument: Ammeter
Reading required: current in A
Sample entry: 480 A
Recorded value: 8 A
